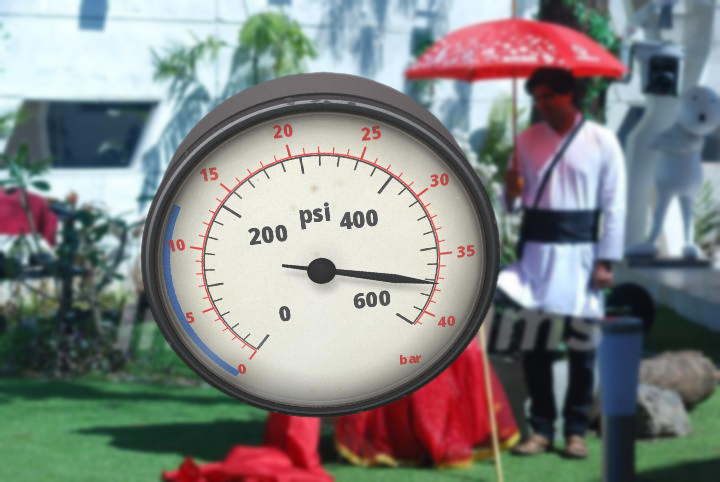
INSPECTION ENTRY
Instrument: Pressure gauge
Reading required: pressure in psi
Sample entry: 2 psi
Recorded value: 540 psi
